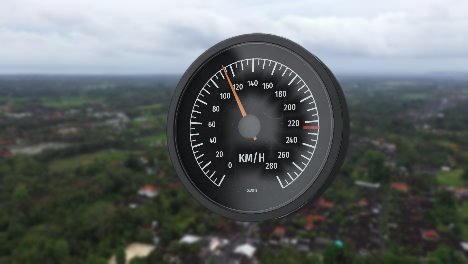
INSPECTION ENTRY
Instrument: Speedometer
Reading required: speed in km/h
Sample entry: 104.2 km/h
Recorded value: 115 km/h
